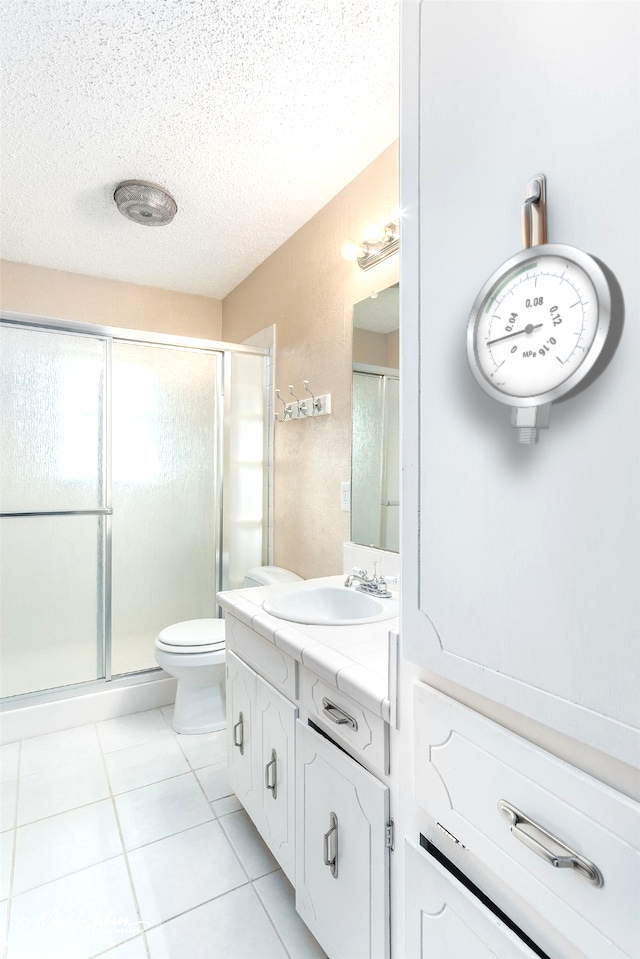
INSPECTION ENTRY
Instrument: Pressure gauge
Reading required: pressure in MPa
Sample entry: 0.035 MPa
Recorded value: 0.02 MPa
